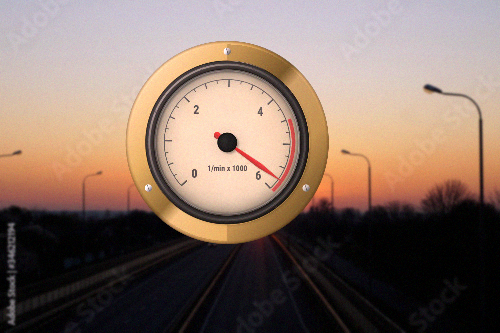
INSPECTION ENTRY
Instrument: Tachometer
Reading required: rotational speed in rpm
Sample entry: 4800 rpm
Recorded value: 5750 rpm
